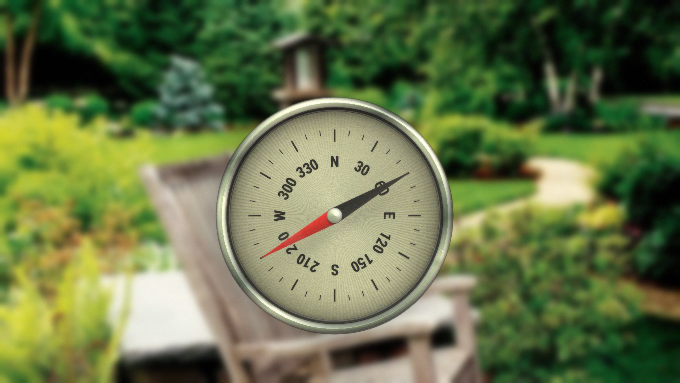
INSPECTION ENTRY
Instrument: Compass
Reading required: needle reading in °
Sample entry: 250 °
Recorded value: 240 °
